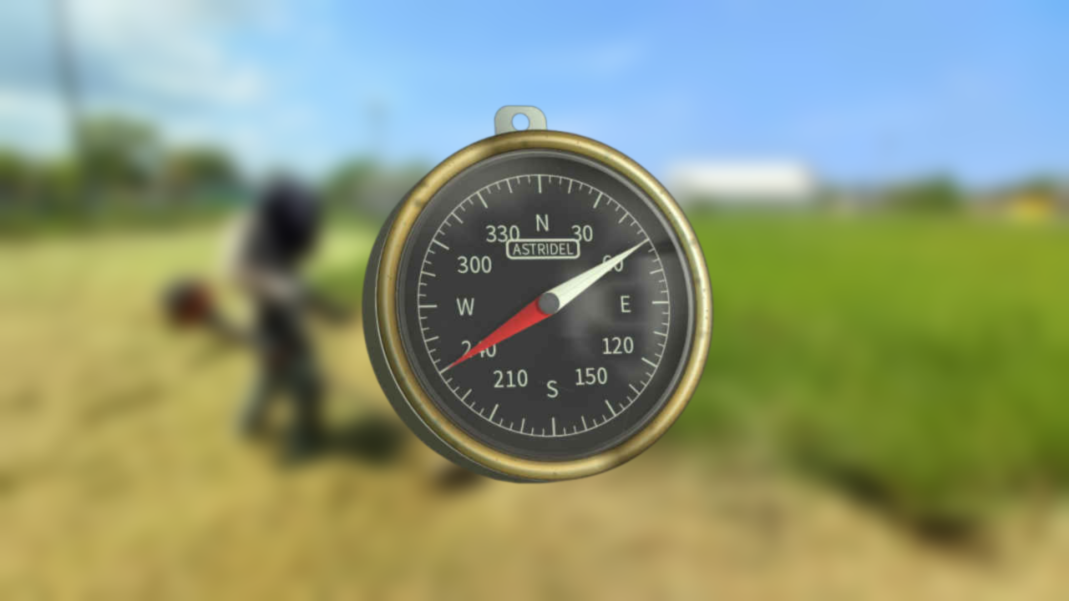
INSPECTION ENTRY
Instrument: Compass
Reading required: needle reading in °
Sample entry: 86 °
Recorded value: 240 °
